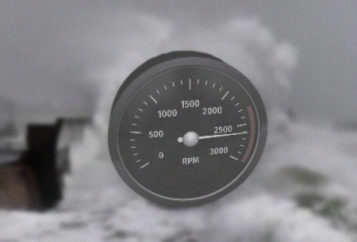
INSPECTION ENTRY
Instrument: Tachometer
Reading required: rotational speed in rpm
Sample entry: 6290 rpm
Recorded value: 2600 rpm
